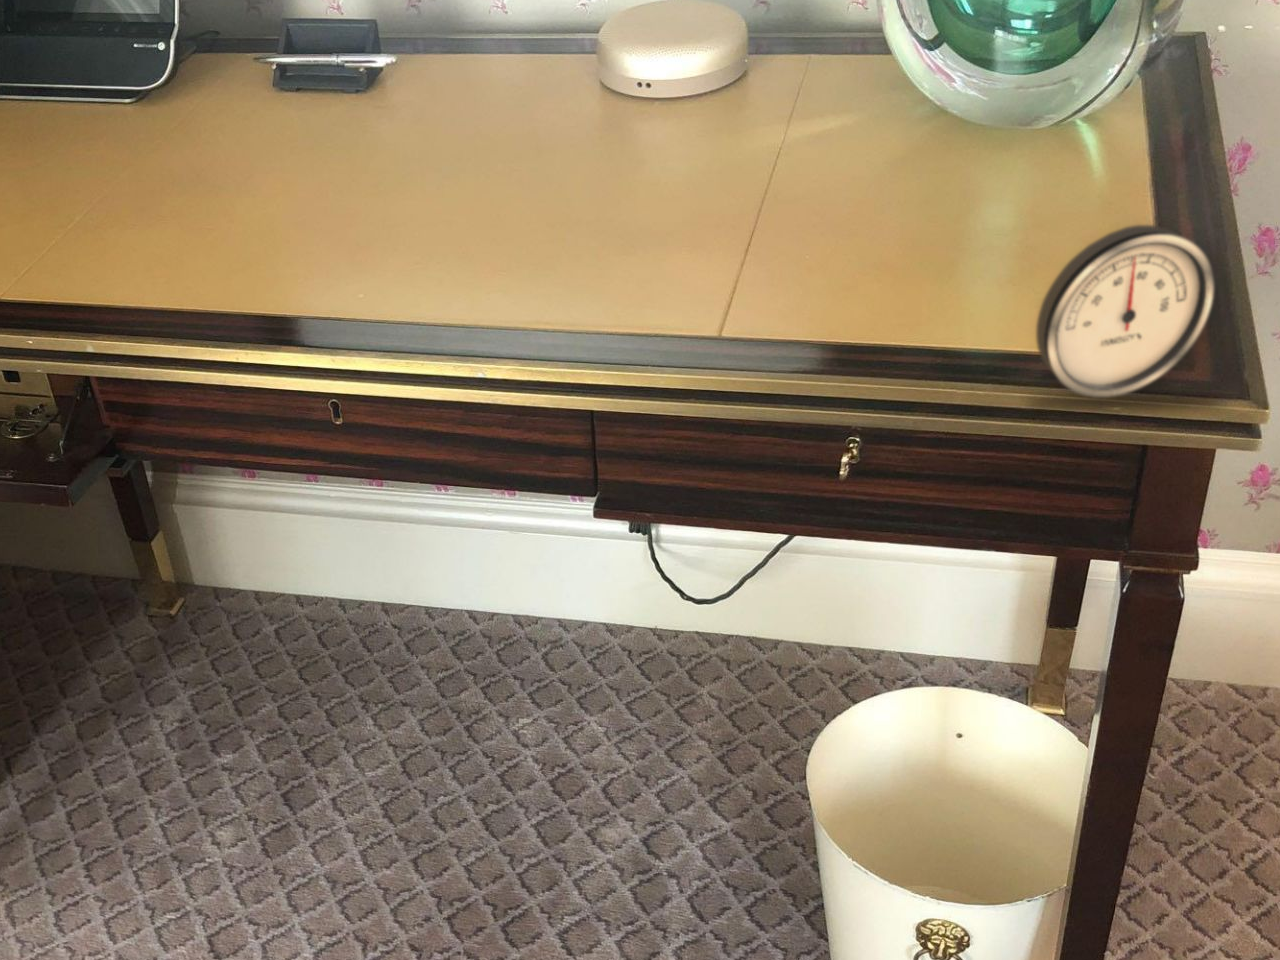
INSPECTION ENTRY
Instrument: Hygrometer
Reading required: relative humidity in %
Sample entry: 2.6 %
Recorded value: 50 %
